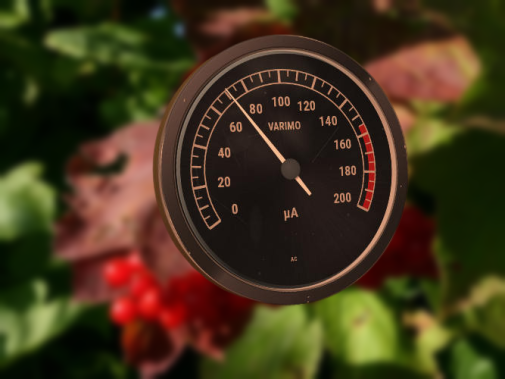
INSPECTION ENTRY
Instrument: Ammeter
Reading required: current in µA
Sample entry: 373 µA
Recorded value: 70 µA
